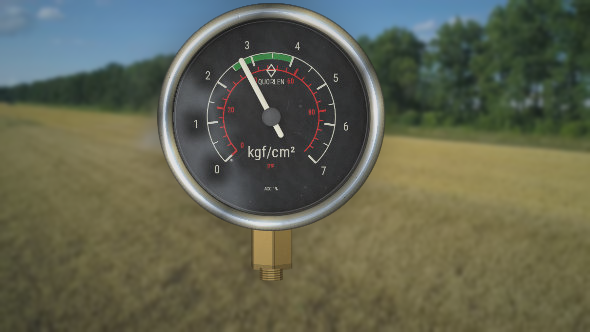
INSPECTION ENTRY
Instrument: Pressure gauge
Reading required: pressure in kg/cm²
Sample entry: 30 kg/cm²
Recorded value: 2.75 kg/cm²
